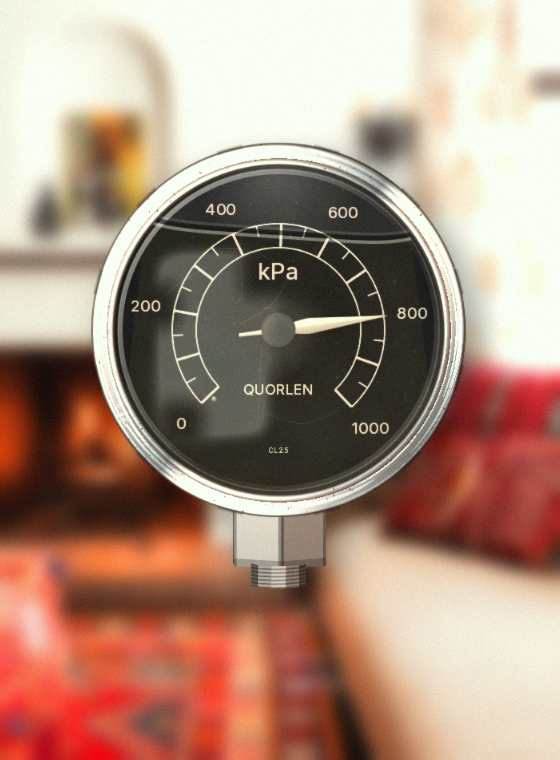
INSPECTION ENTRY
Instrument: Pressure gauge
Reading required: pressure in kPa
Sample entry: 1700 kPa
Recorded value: 800 kPa
